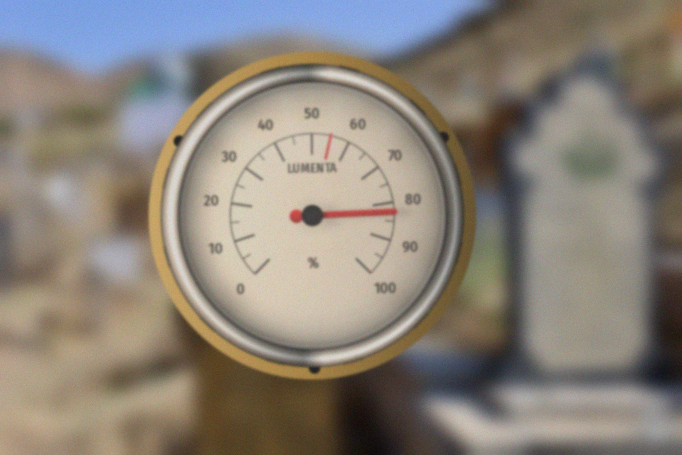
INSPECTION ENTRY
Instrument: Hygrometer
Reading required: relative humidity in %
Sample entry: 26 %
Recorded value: 82.5 %
